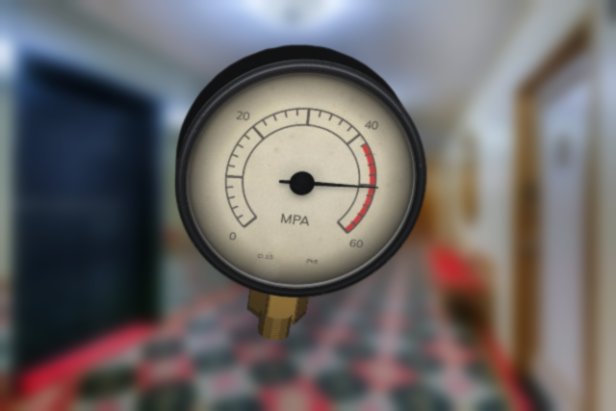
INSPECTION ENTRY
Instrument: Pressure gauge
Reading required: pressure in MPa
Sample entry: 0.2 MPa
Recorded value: 50 MPa
